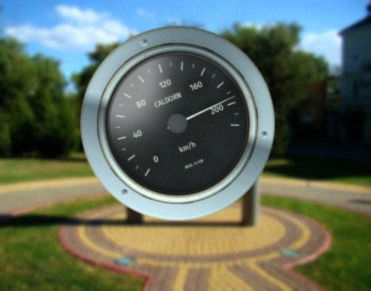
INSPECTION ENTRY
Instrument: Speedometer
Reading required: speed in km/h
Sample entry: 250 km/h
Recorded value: 195 km/h
